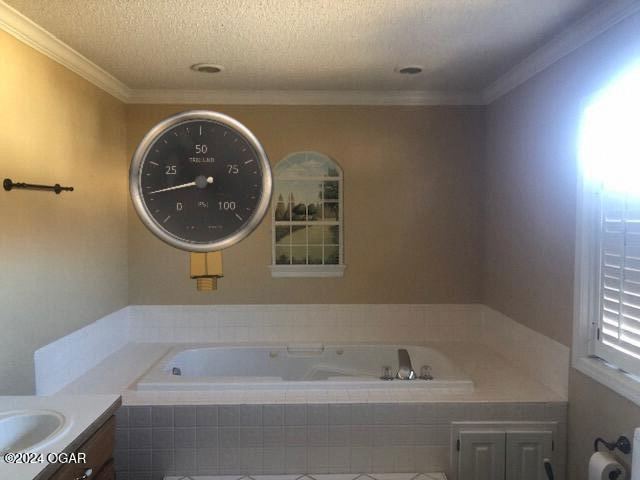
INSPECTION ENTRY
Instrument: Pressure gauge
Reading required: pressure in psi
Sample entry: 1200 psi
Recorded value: 12.5 psi
